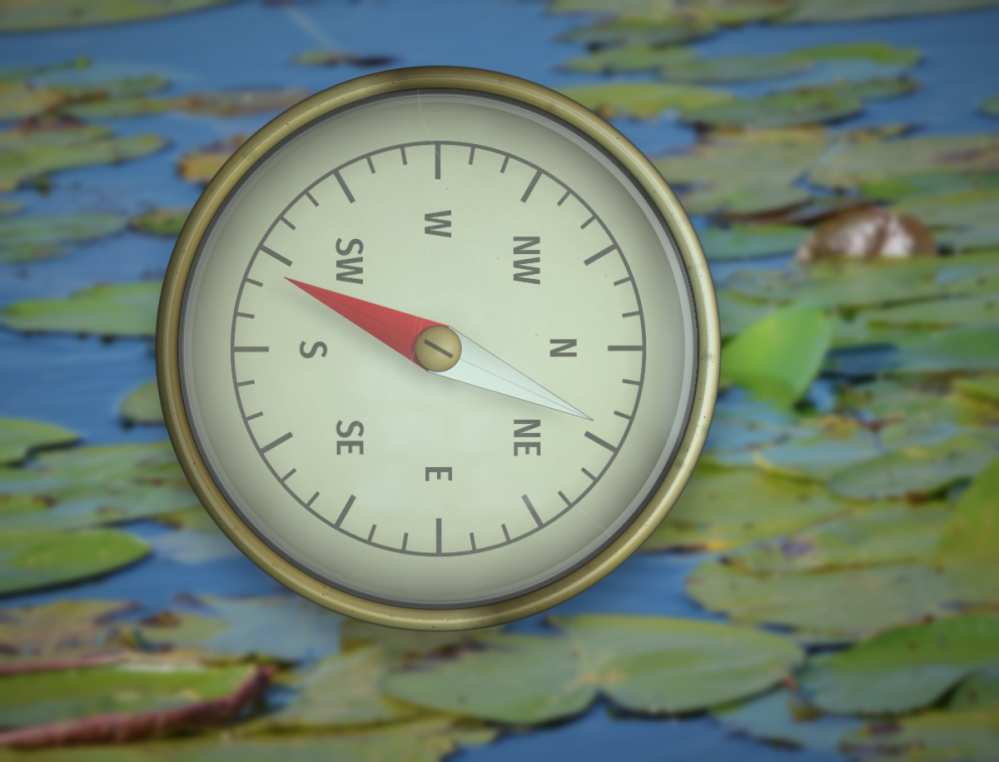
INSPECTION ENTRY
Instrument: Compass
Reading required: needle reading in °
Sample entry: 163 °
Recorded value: 205 °
